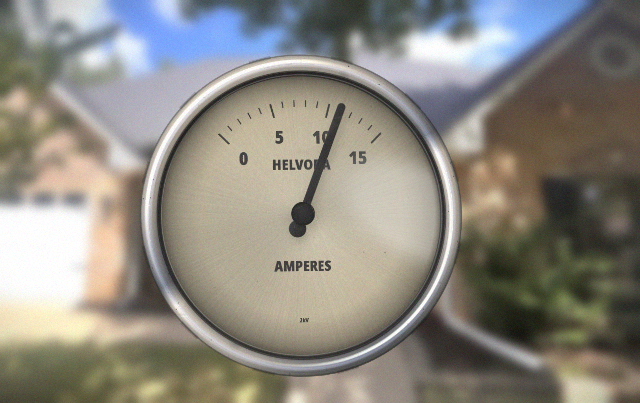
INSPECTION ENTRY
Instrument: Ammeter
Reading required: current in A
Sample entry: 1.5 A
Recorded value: 11 A
